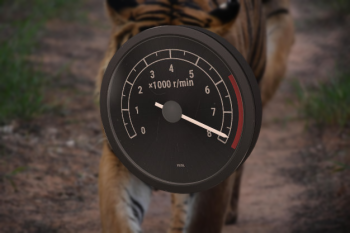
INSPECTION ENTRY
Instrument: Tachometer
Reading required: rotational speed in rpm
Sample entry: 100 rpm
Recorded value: 7750 rpm
